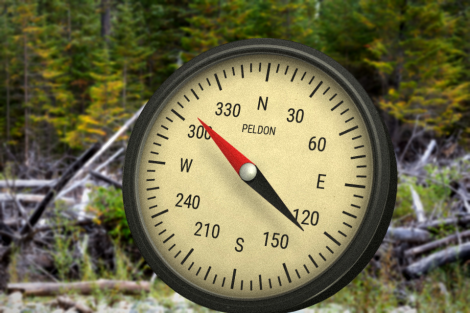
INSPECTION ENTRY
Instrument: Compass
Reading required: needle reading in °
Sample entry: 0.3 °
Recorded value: 307.5 °
